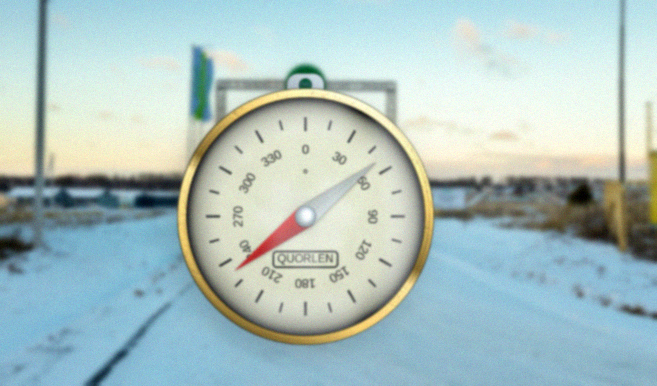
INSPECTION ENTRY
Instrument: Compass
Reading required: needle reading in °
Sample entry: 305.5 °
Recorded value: 232.5 °
